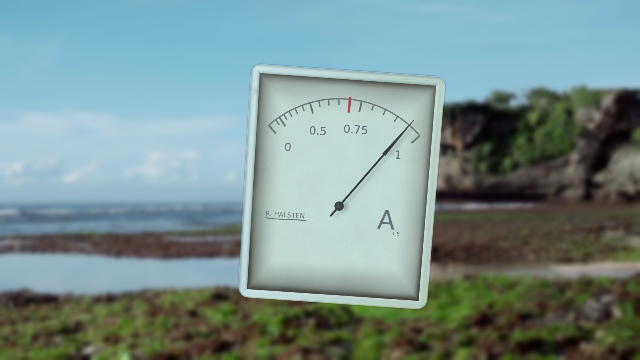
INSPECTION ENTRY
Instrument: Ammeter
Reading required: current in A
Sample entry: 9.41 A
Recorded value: 0.95 A
